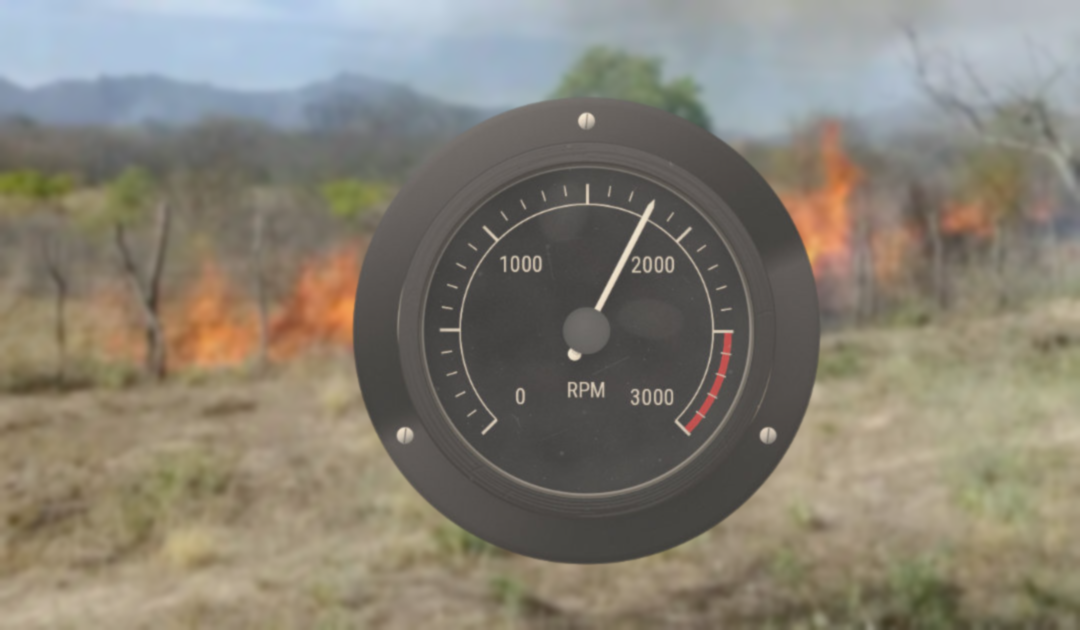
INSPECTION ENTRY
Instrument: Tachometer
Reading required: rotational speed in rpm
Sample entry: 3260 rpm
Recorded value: 1800 rpm
